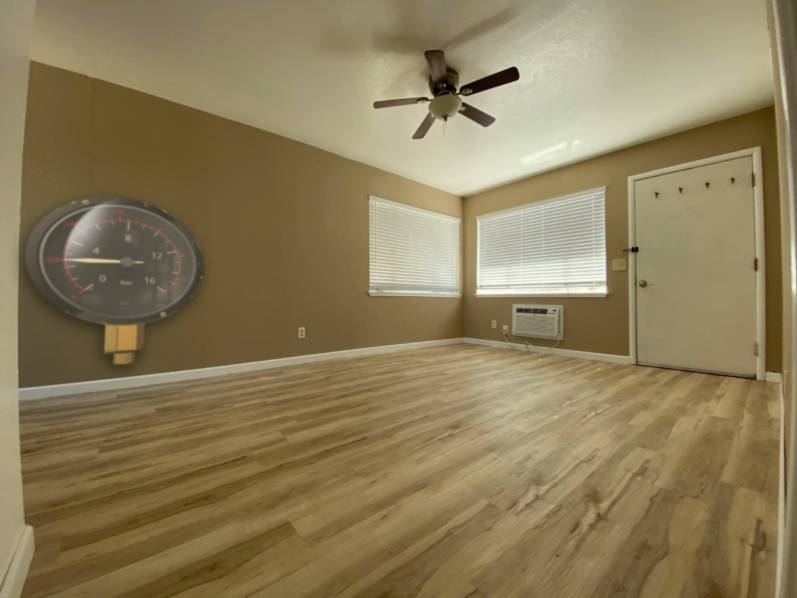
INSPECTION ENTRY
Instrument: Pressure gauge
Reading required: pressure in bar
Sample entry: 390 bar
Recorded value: 2.5 bar
